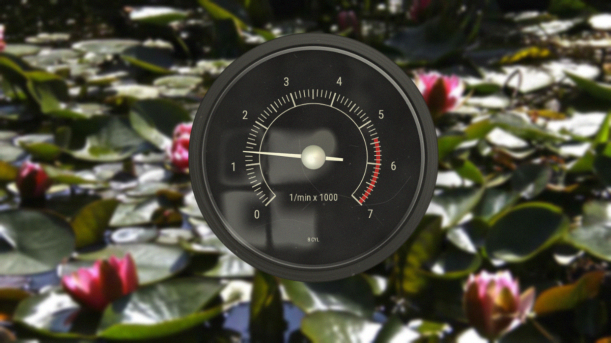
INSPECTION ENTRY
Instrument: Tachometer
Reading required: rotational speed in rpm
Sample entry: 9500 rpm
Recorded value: 1300 rpm
